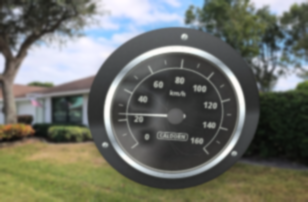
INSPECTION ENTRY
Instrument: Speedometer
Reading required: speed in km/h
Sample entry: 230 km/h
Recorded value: 25 km/h
